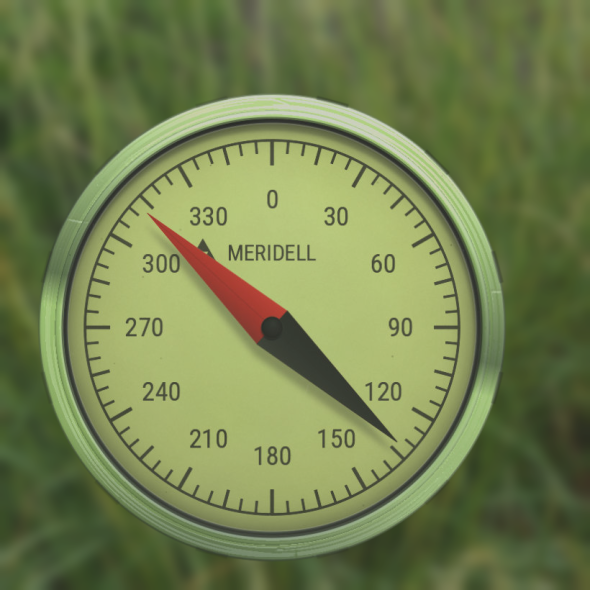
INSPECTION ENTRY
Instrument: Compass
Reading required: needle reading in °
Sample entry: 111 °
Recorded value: 312.5 °
